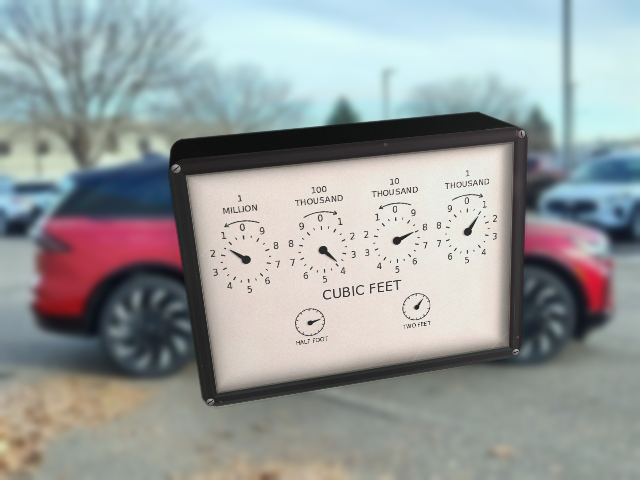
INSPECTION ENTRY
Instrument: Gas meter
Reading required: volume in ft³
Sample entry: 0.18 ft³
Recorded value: 138100 ft³
